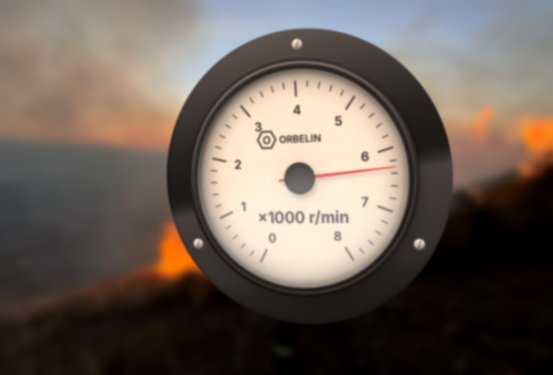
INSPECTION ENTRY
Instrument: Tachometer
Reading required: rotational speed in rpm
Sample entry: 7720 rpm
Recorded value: 6300 rpm
